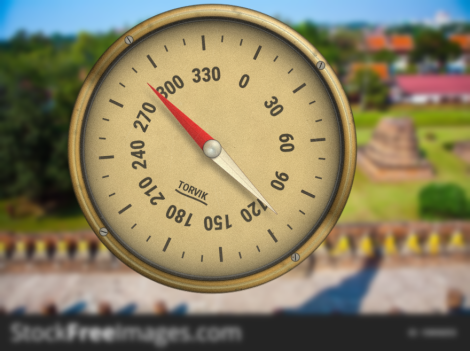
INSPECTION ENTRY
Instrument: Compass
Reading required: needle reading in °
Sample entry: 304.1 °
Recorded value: 290 °
